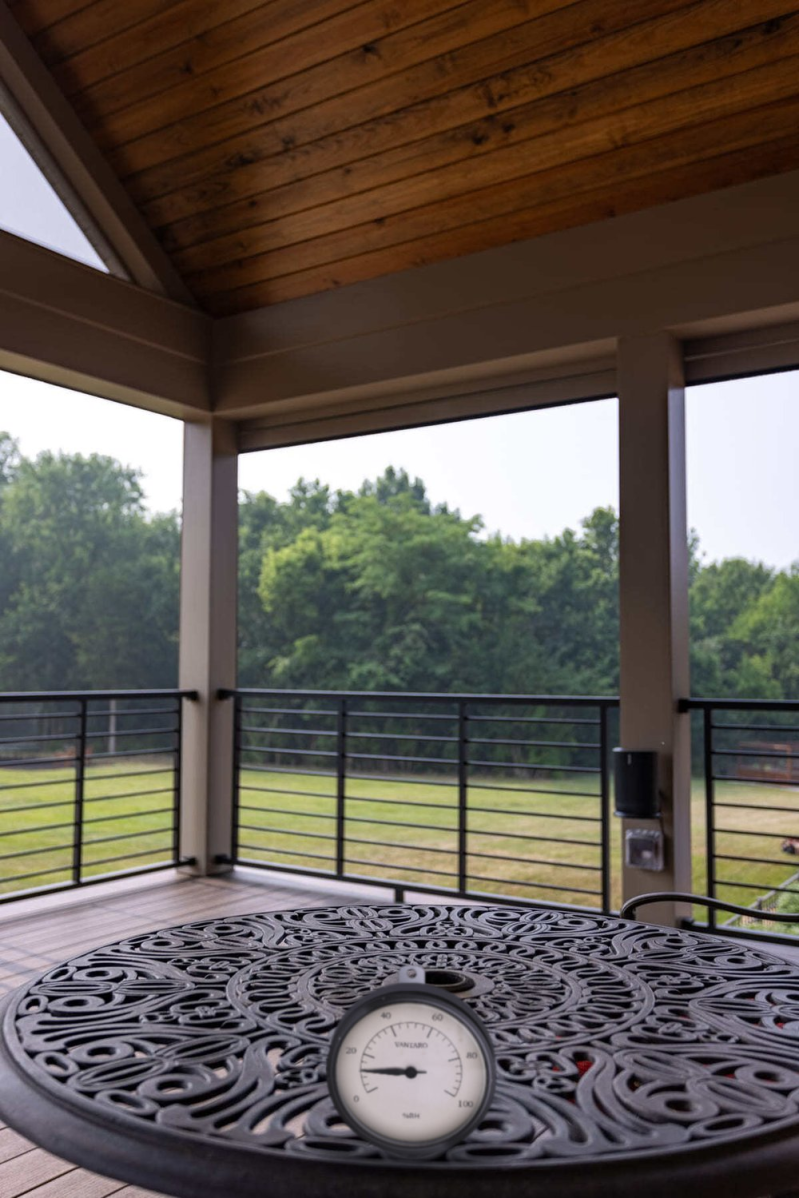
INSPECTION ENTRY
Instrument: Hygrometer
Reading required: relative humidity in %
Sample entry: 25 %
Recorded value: 12 %
